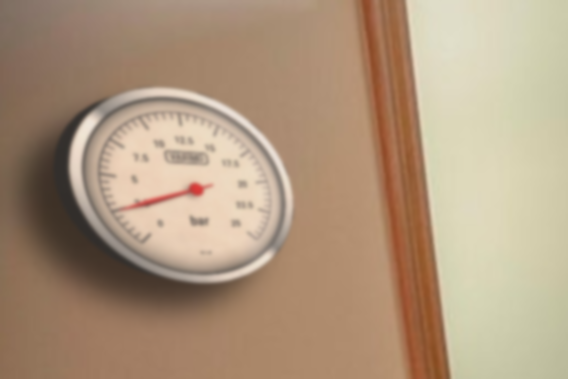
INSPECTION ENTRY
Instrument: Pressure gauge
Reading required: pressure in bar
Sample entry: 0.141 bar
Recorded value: 2.5 bar
